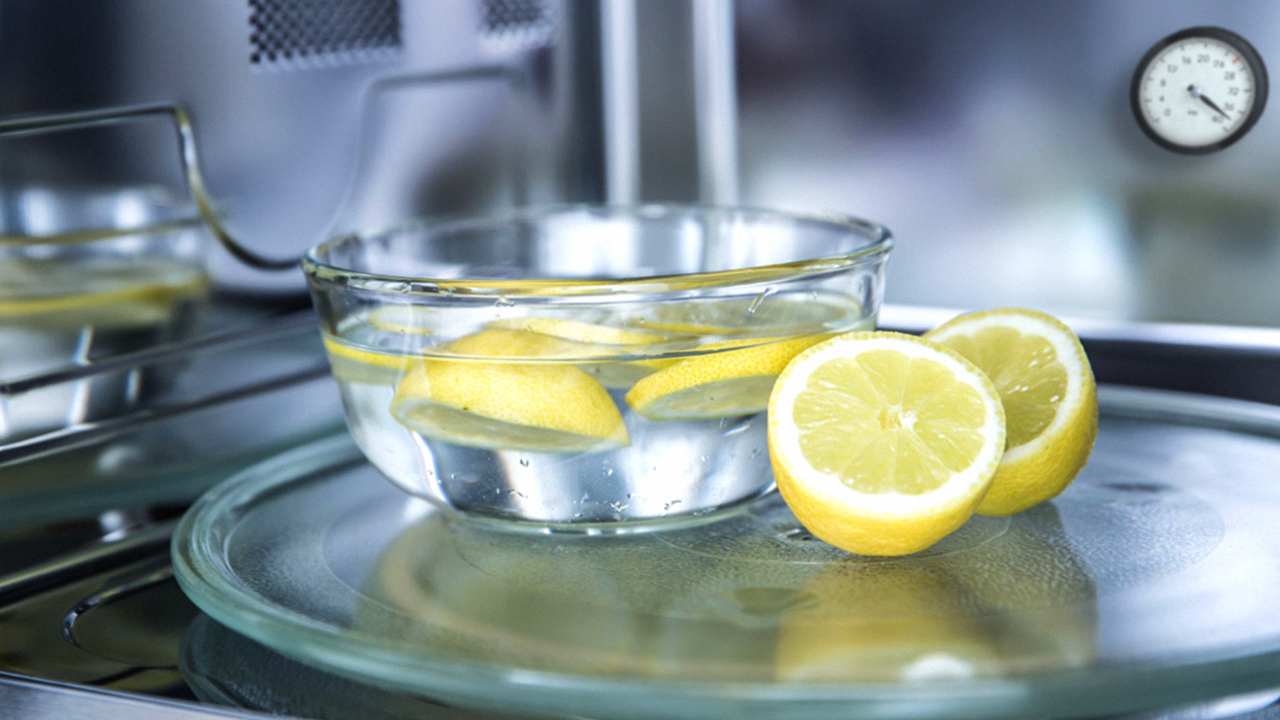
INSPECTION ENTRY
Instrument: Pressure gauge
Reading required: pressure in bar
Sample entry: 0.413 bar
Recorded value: 38 bar
